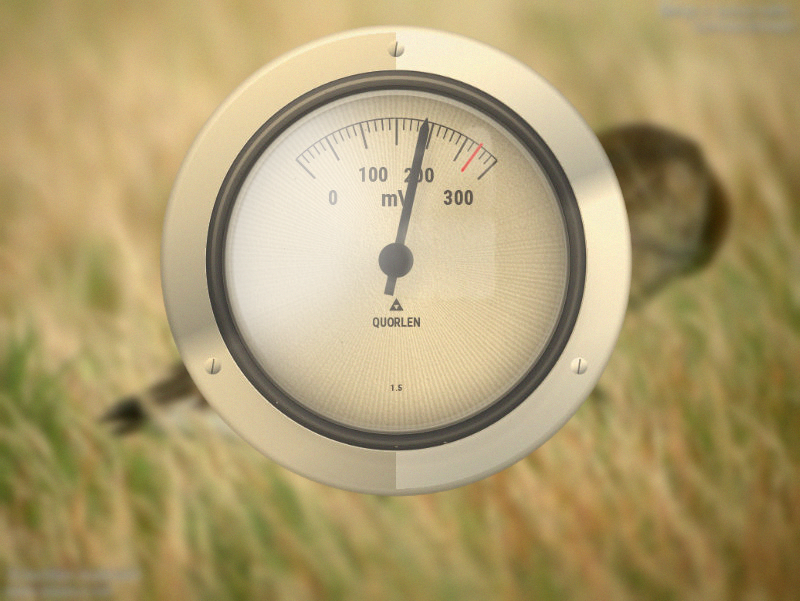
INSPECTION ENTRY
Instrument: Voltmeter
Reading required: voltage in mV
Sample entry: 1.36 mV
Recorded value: 190 mV
